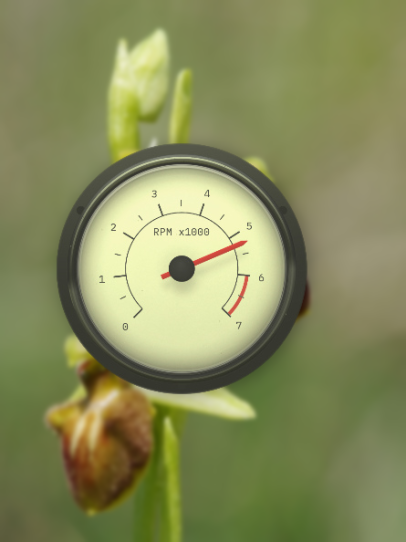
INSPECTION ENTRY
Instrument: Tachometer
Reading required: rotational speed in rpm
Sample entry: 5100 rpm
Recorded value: 5250 rpm
